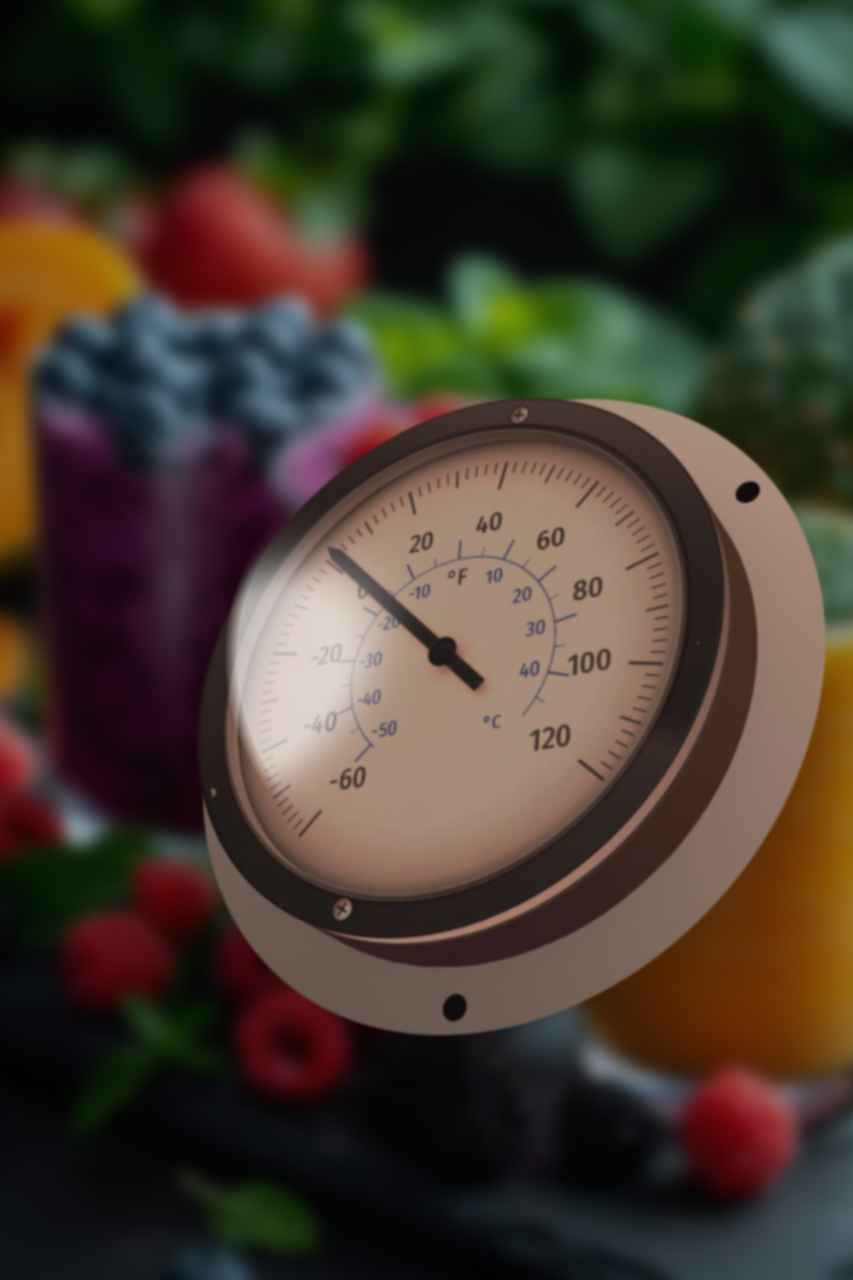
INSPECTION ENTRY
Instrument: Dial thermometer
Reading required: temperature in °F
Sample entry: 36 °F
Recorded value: 2 °F
